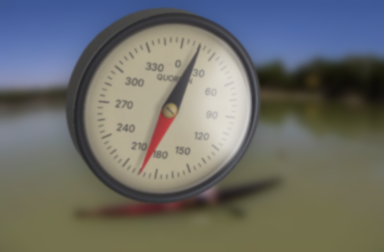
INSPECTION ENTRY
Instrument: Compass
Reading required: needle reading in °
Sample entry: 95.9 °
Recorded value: 195 °
